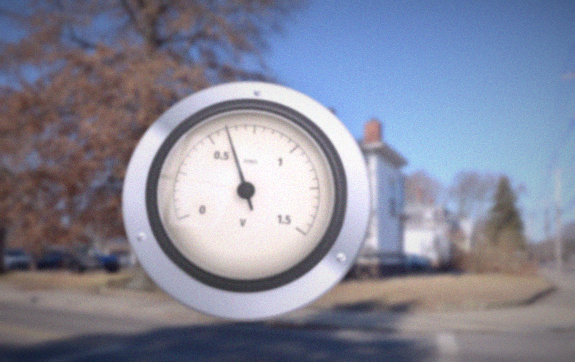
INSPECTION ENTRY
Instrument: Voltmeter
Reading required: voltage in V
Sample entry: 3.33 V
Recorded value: 0.6 V
